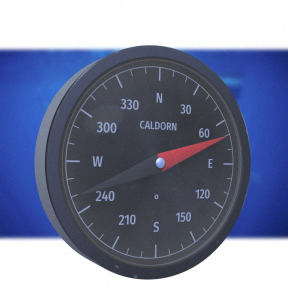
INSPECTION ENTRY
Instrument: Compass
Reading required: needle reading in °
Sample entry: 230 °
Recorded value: 70 °
